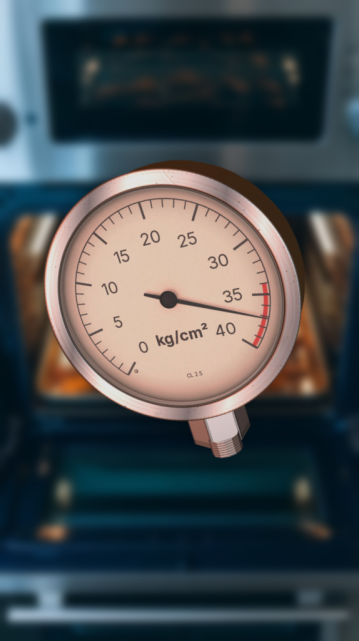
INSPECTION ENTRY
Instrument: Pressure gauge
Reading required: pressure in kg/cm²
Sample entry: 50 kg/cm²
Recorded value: 37 kg/cm²
